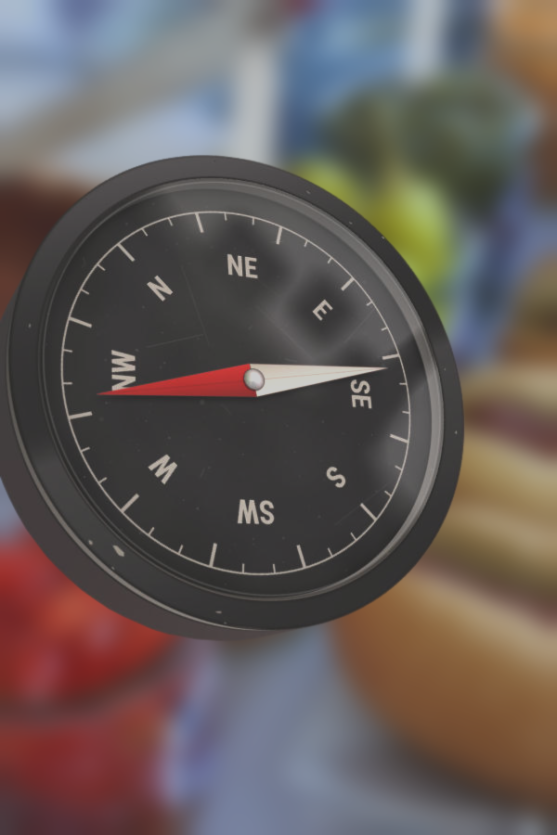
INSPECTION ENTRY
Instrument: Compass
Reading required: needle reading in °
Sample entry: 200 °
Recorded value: 305 °
